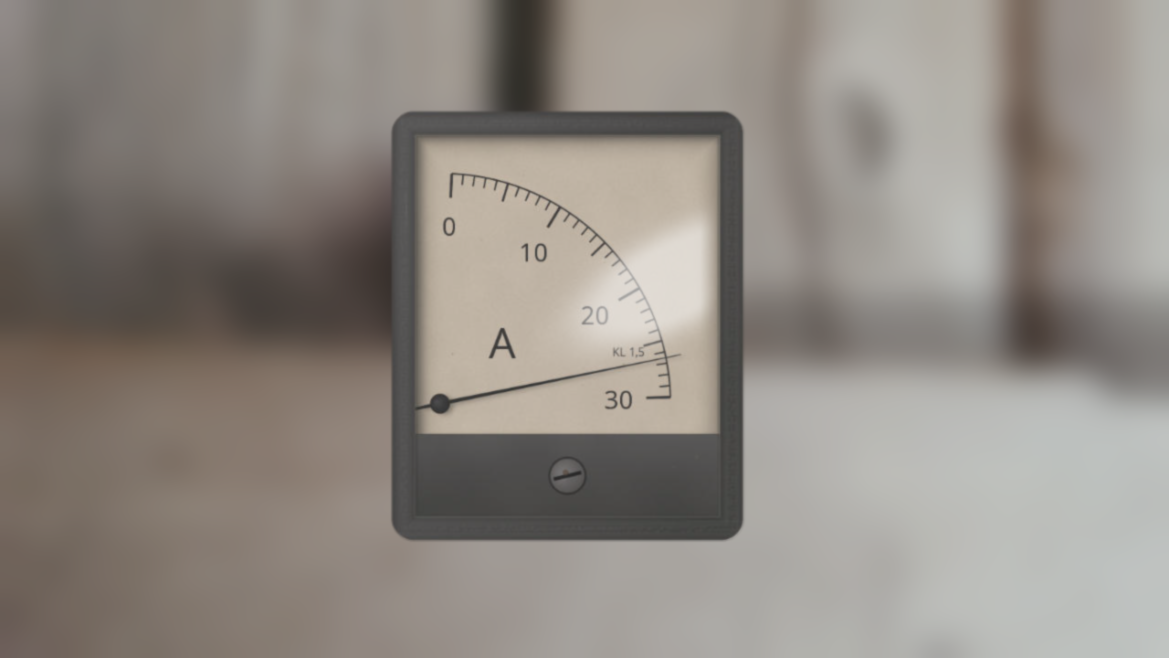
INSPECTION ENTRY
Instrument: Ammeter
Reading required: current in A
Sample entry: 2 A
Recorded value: 26.5 A
